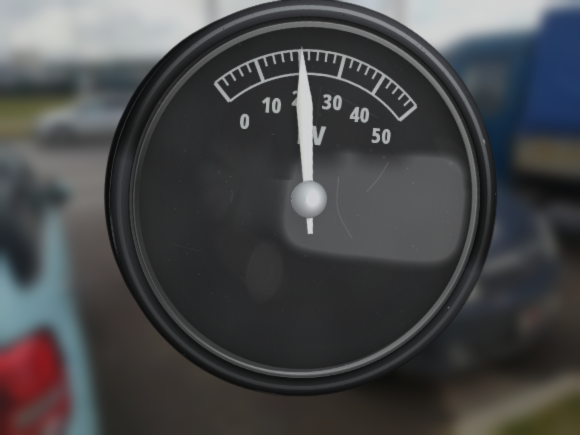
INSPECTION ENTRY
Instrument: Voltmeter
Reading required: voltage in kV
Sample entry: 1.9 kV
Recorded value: 20 kV
